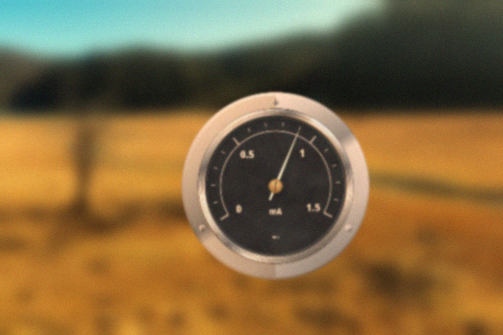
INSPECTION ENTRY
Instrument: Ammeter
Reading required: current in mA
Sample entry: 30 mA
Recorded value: 0.9 mA
